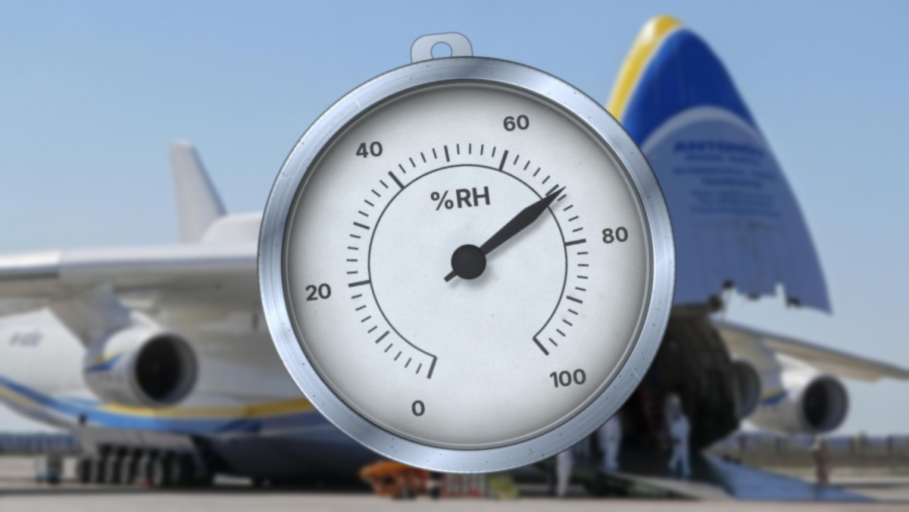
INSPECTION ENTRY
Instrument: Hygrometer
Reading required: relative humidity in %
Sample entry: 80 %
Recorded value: 71 %
